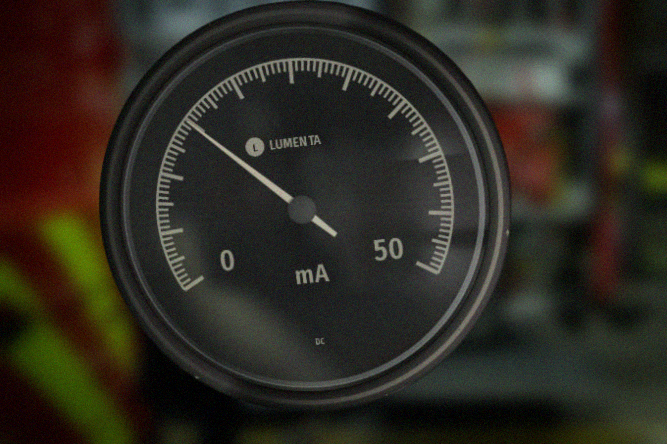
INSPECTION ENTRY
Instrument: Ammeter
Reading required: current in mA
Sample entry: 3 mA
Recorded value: 15 mA
